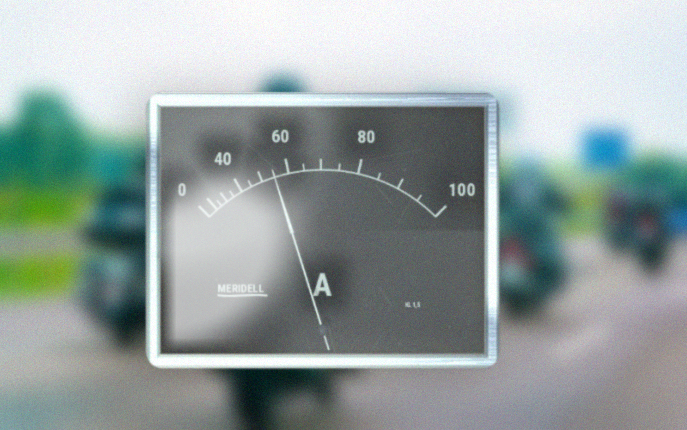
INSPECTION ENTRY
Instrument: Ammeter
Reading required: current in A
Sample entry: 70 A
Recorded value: 55 A
